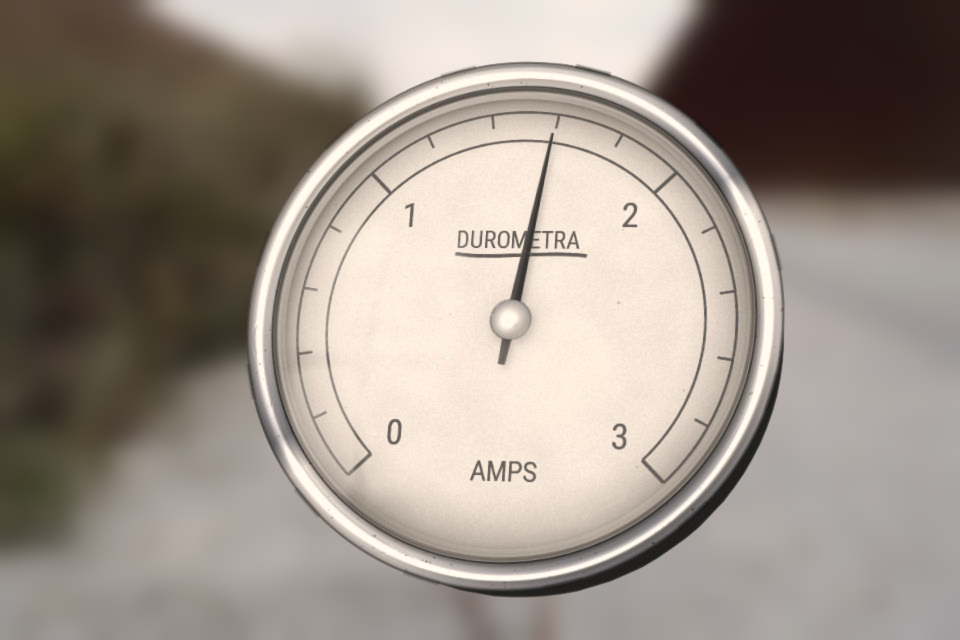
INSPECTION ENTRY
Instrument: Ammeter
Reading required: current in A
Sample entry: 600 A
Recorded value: 1.6 A
